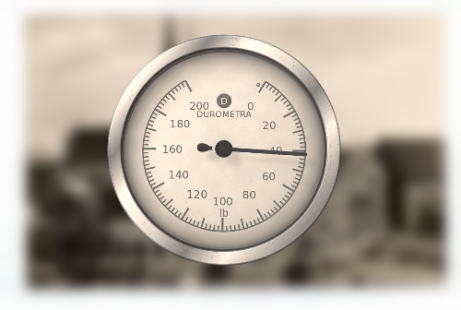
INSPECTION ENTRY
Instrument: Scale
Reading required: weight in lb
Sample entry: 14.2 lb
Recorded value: 42 lb
